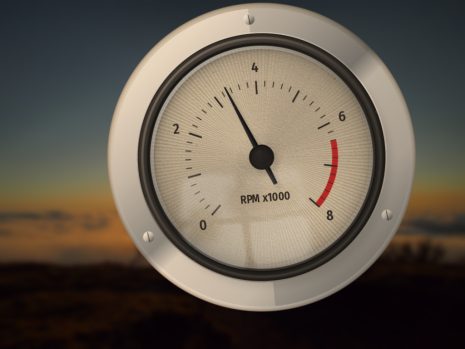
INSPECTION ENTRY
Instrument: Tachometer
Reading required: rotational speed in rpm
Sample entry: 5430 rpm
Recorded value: 3300 rpm
